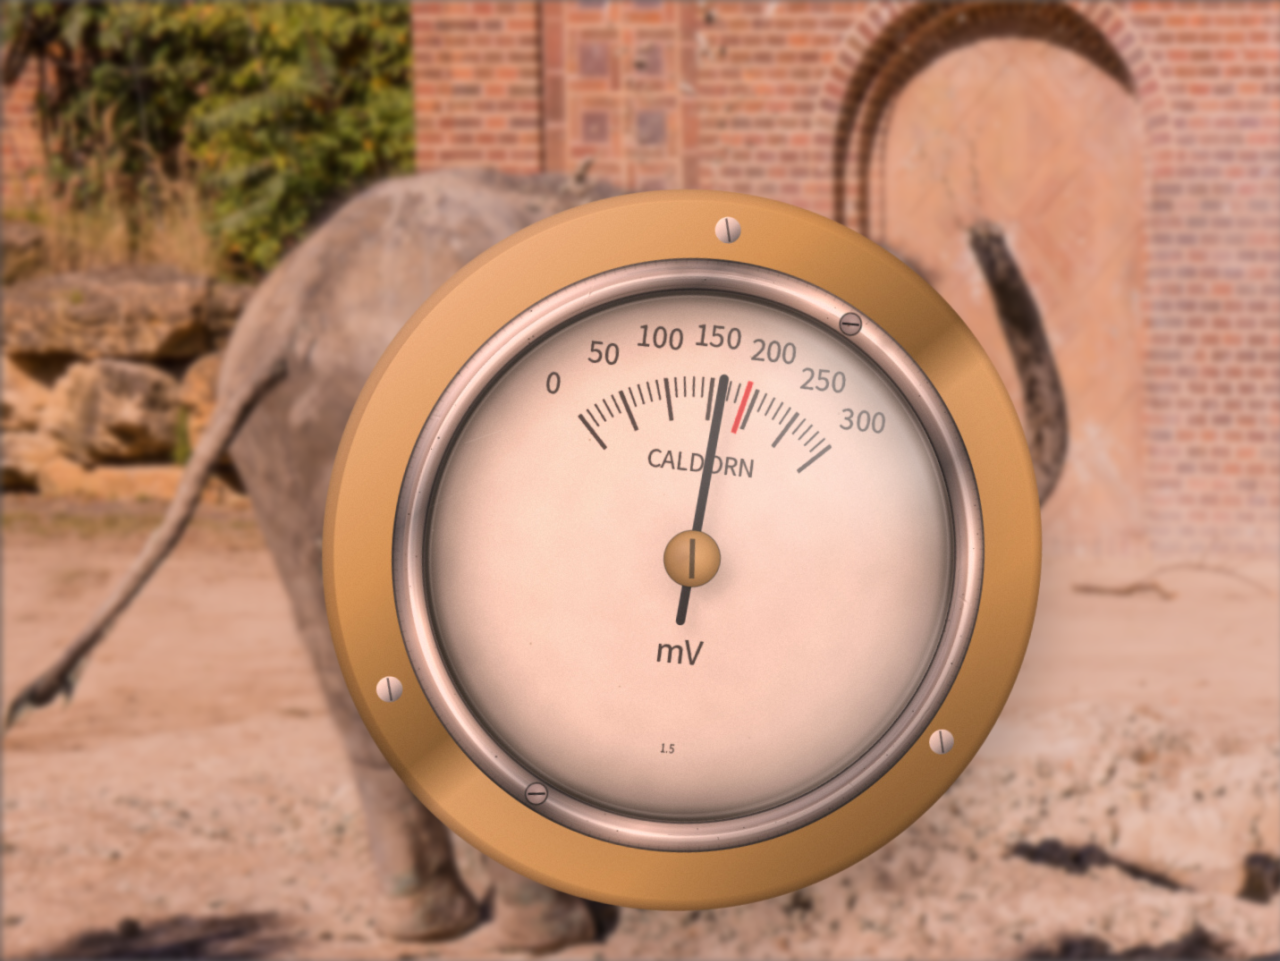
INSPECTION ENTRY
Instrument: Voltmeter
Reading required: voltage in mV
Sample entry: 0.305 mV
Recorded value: 160 mV
